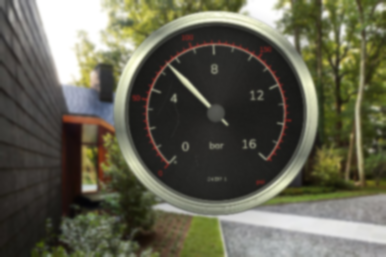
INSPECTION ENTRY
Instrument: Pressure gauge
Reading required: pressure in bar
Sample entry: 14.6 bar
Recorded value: 5.5 bar
